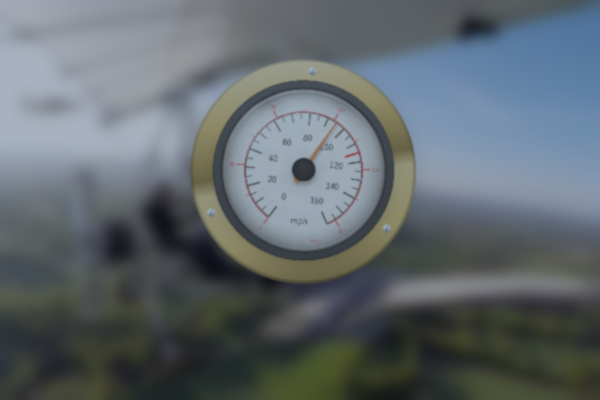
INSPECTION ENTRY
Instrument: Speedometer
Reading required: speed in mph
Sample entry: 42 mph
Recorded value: 95 mph
